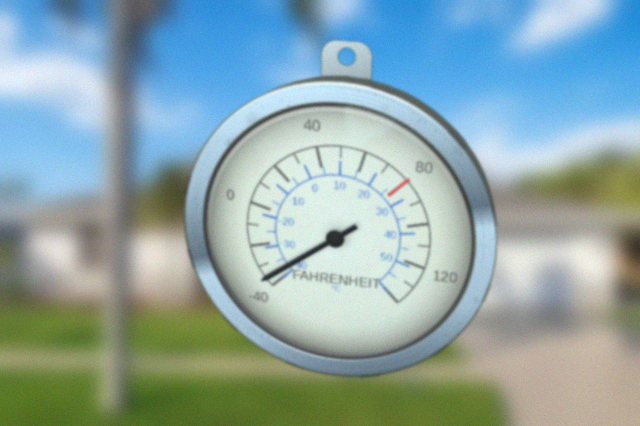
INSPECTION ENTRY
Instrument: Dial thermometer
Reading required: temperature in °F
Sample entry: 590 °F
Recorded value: -35 °F
